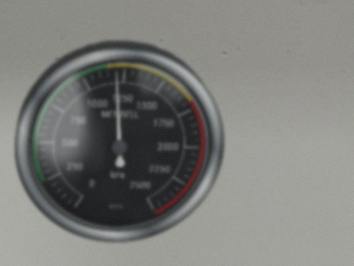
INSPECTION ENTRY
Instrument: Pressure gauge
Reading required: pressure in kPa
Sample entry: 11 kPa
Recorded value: 1200 kPa
